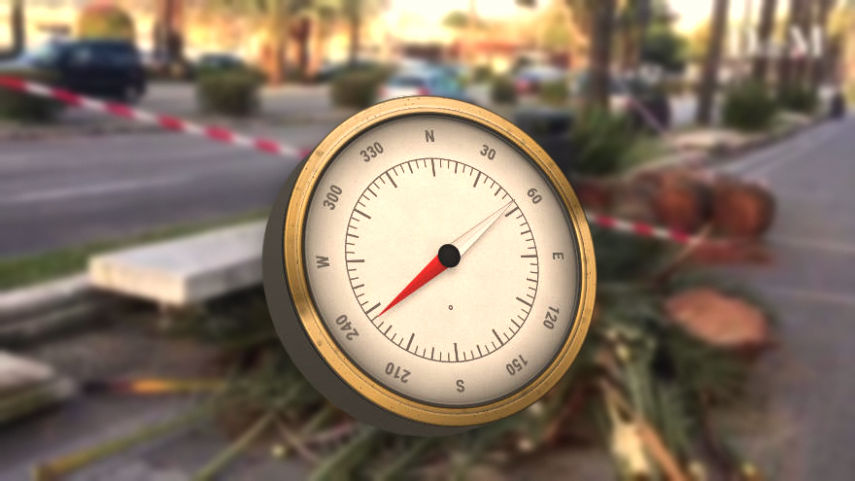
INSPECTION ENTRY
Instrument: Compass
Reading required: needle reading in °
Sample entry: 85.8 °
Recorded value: 235 °
